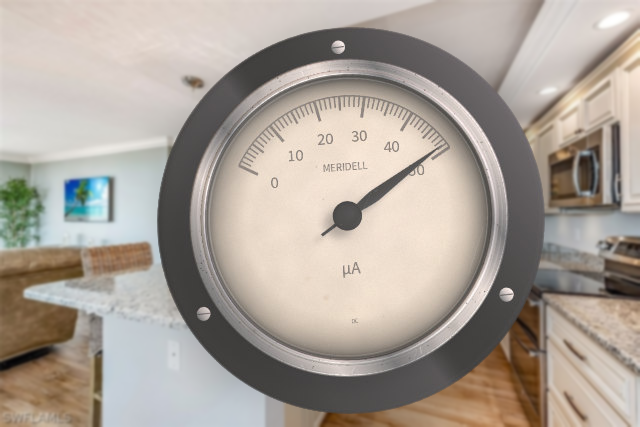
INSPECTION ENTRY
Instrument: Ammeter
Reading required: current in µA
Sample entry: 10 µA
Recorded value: 49 µA
